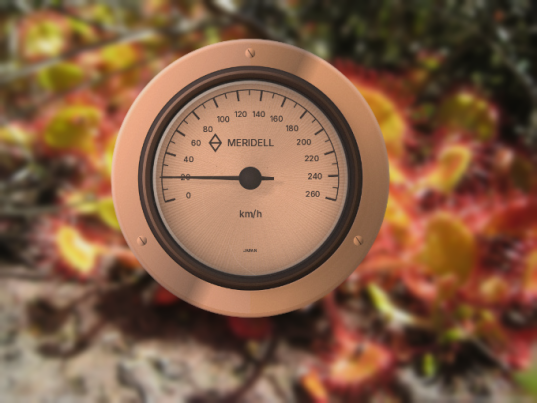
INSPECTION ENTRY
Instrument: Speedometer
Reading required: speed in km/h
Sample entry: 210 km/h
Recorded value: 20 km/h
